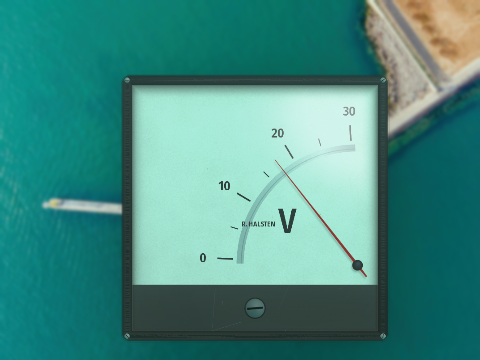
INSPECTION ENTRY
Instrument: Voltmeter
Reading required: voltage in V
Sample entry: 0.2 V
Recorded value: 17.5 V
